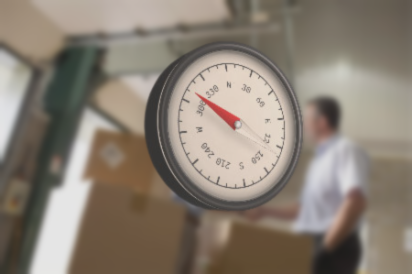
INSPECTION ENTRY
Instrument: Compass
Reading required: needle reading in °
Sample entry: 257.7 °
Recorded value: 310 °
